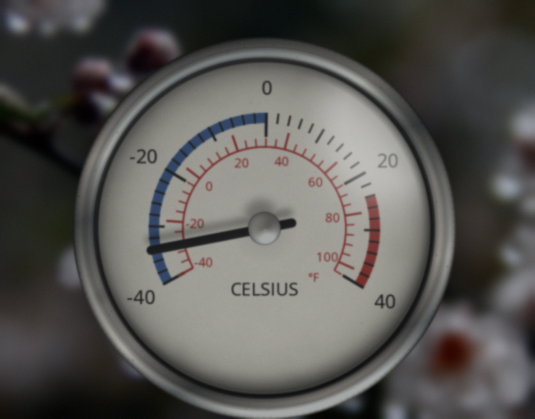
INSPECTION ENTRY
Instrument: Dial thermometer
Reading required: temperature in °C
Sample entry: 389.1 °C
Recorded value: -34 °C
